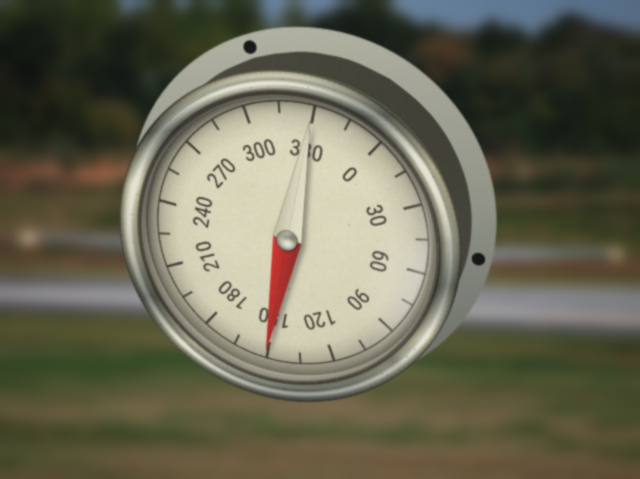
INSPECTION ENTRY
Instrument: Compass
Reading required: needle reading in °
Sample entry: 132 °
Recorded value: 150 °
